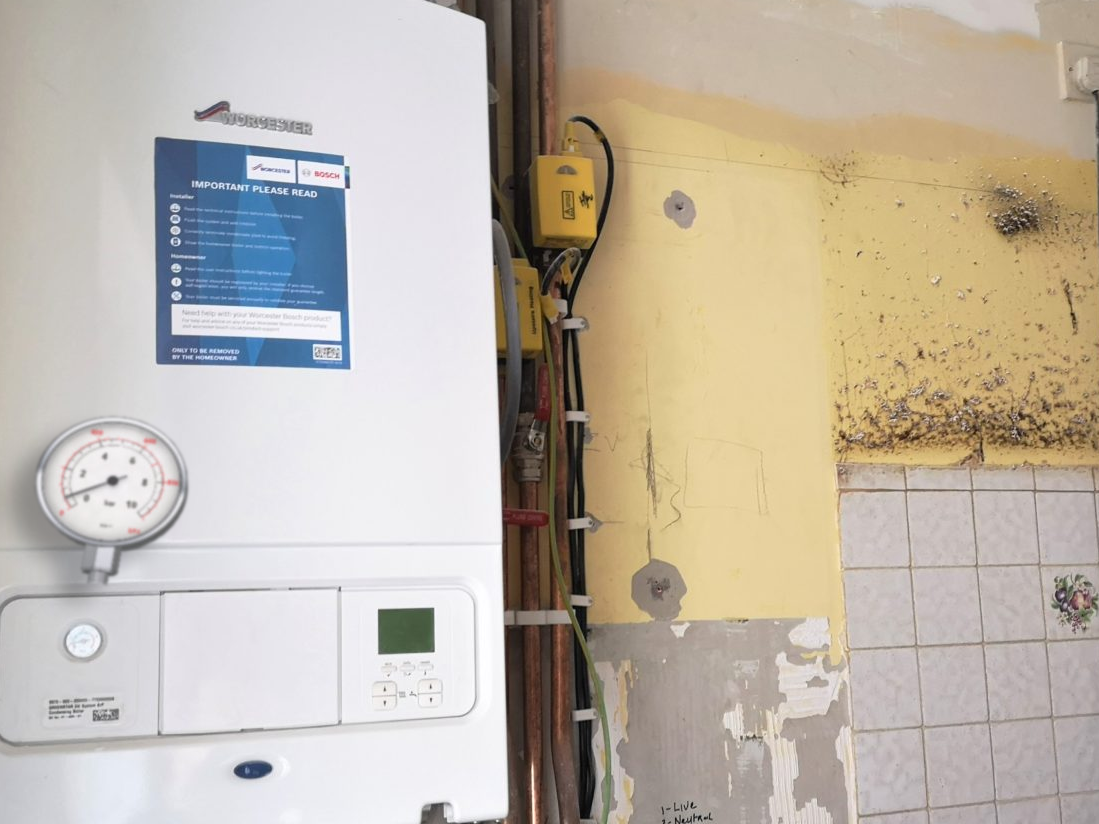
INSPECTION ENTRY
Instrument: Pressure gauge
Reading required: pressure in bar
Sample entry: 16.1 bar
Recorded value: 0.5 bar
